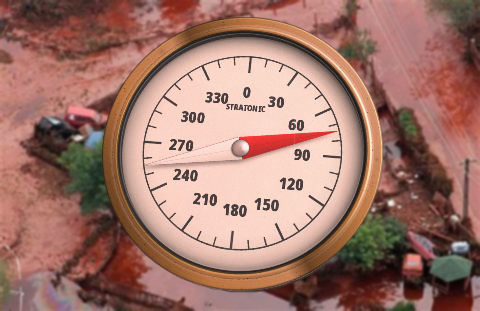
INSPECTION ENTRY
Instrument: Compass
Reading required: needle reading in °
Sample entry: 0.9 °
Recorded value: 75 °
